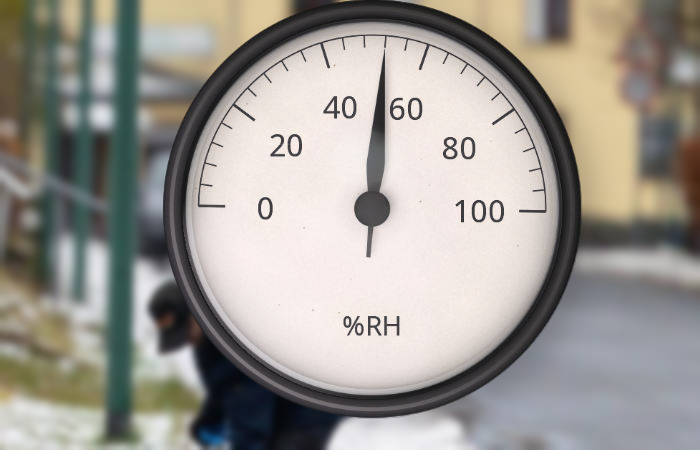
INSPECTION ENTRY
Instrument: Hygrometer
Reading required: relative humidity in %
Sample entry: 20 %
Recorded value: 52 %
